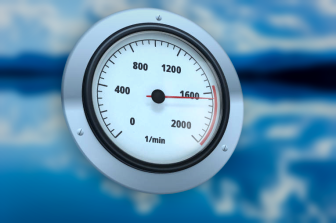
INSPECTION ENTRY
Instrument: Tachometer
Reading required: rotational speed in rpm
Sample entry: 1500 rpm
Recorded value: 1650 rpm
